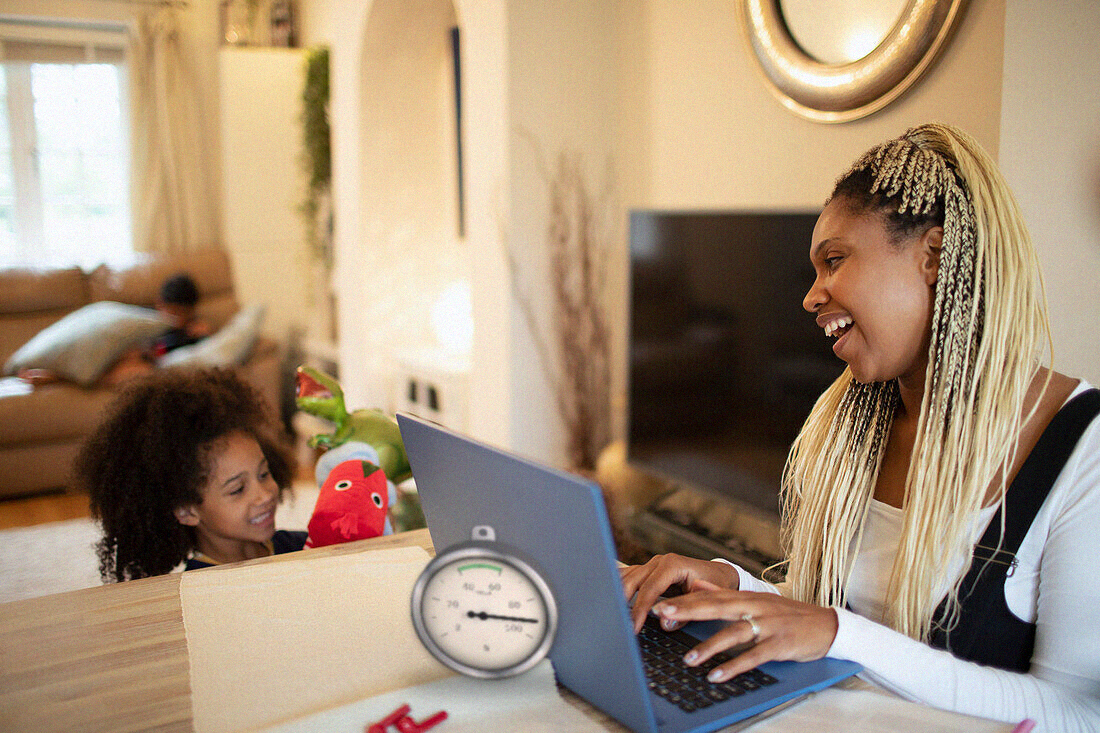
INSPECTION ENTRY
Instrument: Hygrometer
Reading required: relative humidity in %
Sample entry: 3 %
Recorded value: 90 %
